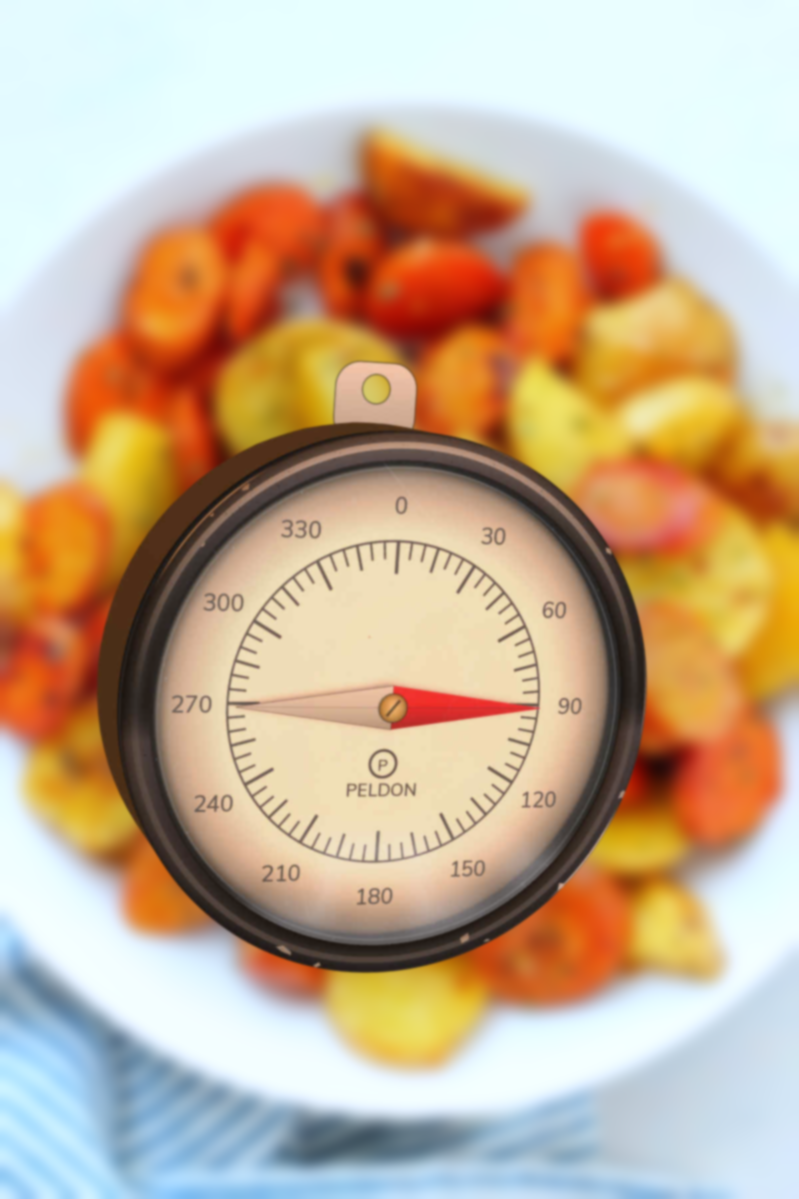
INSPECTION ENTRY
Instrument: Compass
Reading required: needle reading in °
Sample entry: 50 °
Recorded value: 90 °
